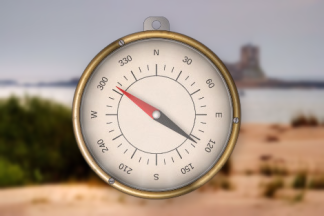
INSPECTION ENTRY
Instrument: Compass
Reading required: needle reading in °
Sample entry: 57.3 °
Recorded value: 305 °
